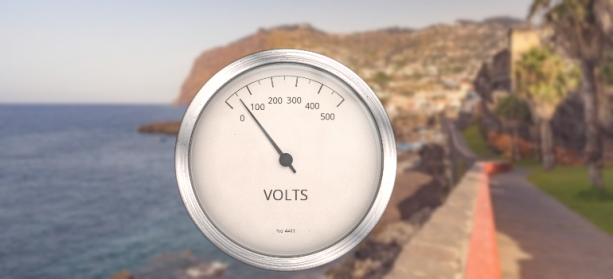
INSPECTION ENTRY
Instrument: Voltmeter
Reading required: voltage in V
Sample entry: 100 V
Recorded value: 50 V
